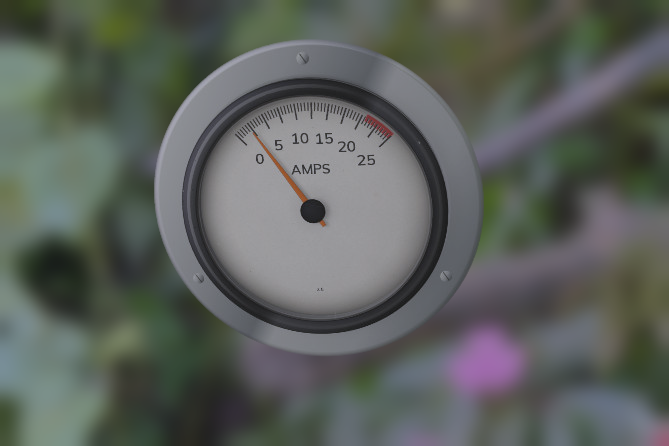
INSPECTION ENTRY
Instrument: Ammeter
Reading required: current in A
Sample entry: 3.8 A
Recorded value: 2.5 A
